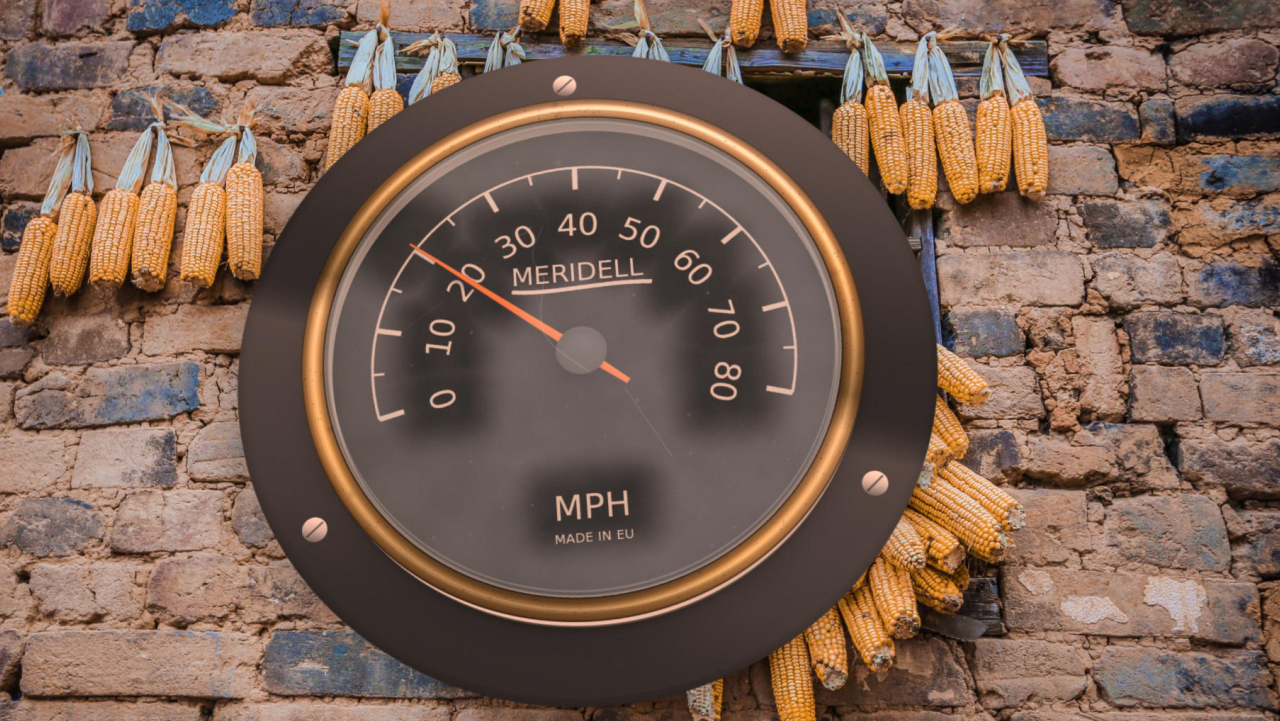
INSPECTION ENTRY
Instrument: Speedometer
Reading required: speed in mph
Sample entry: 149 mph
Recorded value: 20 mph
